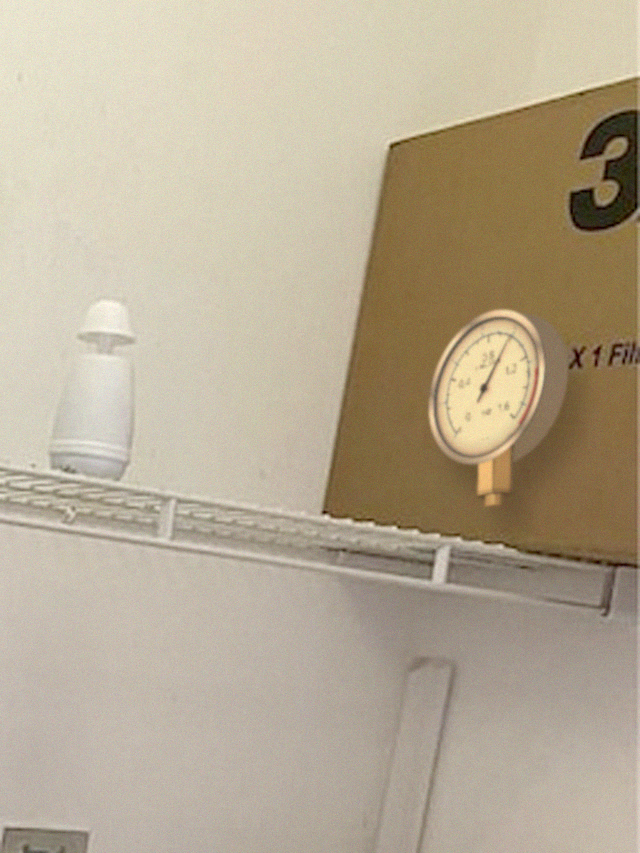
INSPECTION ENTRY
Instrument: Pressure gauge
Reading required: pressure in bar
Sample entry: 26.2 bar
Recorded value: 1 bar
